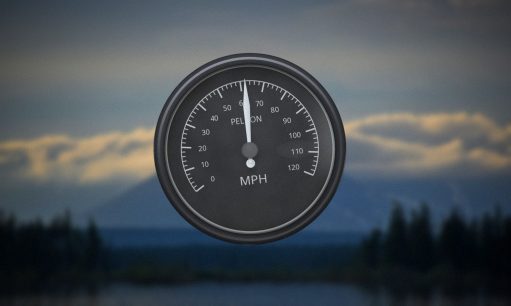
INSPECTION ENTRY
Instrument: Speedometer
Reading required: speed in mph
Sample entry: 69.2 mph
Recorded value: 62 mph
